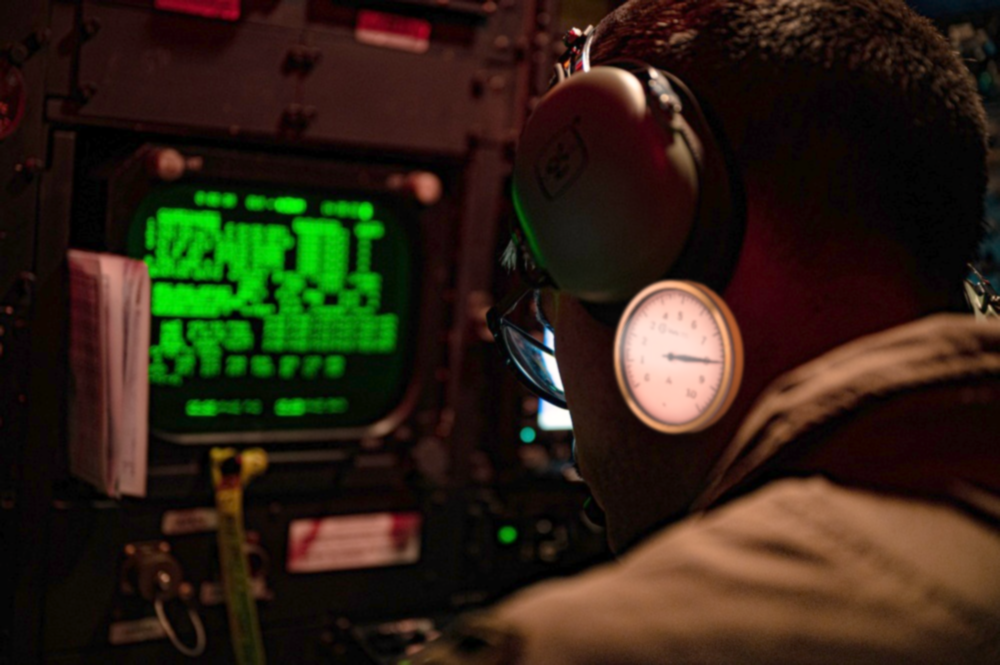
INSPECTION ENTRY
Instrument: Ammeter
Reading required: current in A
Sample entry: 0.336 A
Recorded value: 8 A
